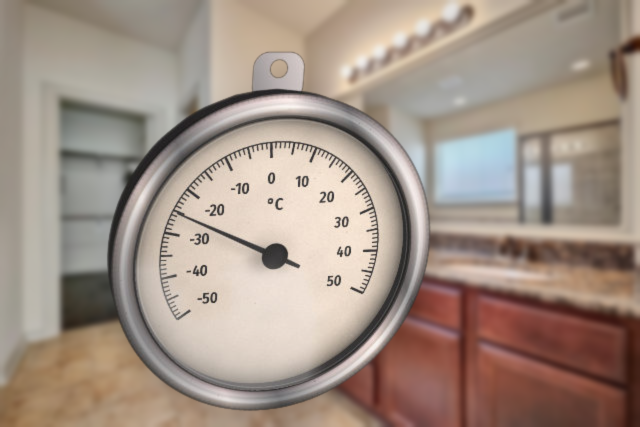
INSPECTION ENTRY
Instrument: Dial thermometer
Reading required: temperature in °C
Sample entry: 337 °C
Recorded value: -25 °C
